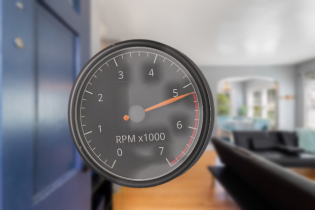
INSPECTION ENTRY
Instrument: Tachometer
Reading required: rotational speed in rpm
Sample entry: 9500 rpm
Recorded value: 5200 rpm
